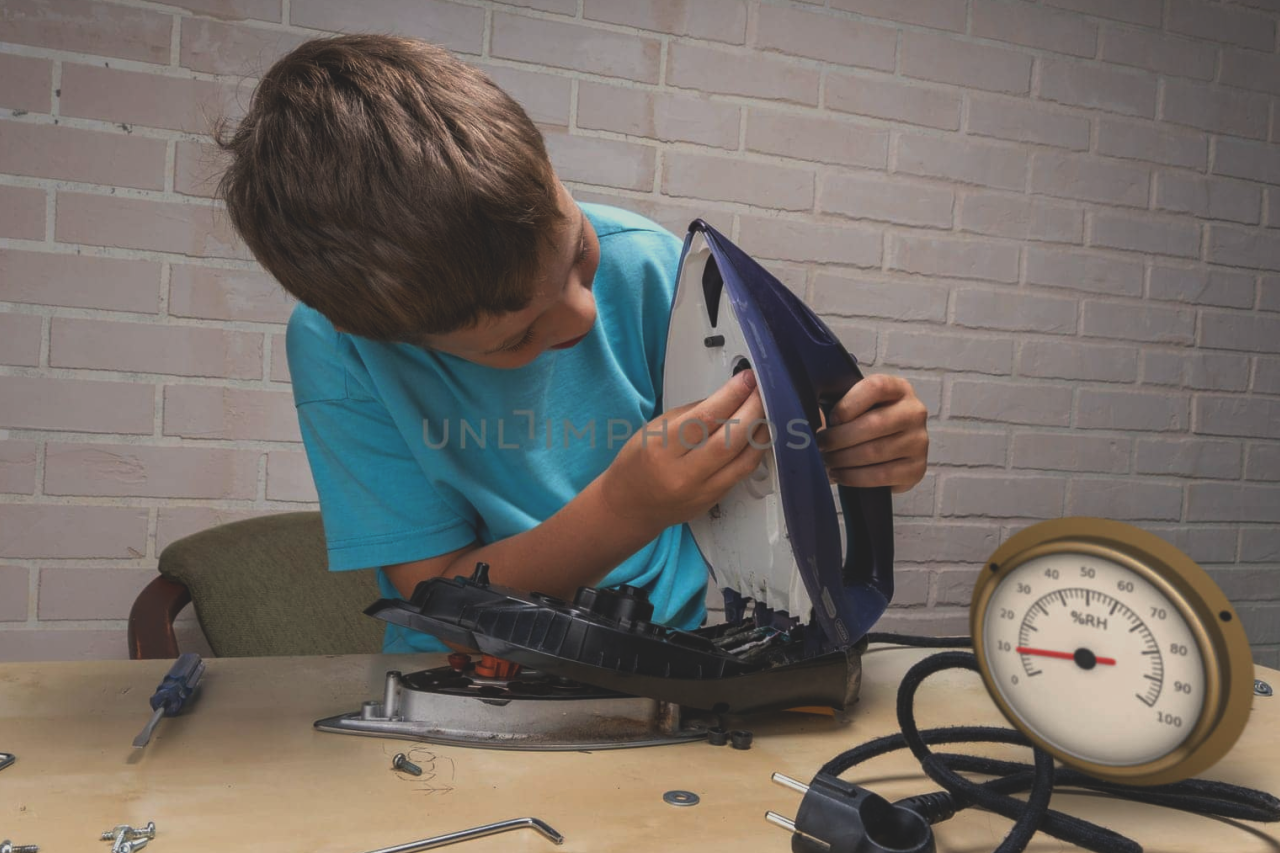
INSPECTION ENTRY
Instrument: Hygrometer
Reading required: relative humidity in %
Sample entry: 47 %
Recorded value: 10 %
